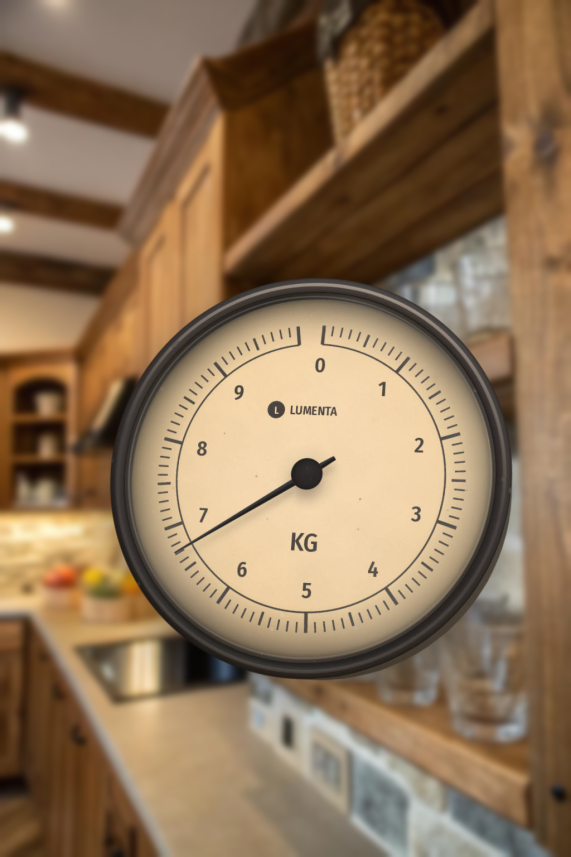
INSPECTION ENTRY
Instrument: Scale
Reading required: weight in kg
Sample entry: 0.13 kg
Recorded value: 6.7 kg
